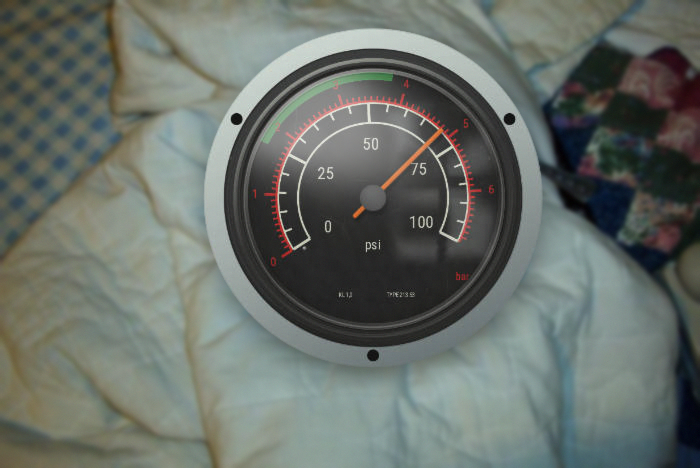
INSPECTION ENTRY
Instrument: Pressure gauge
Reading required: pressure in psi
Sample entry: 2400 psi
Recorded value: 70 psi
